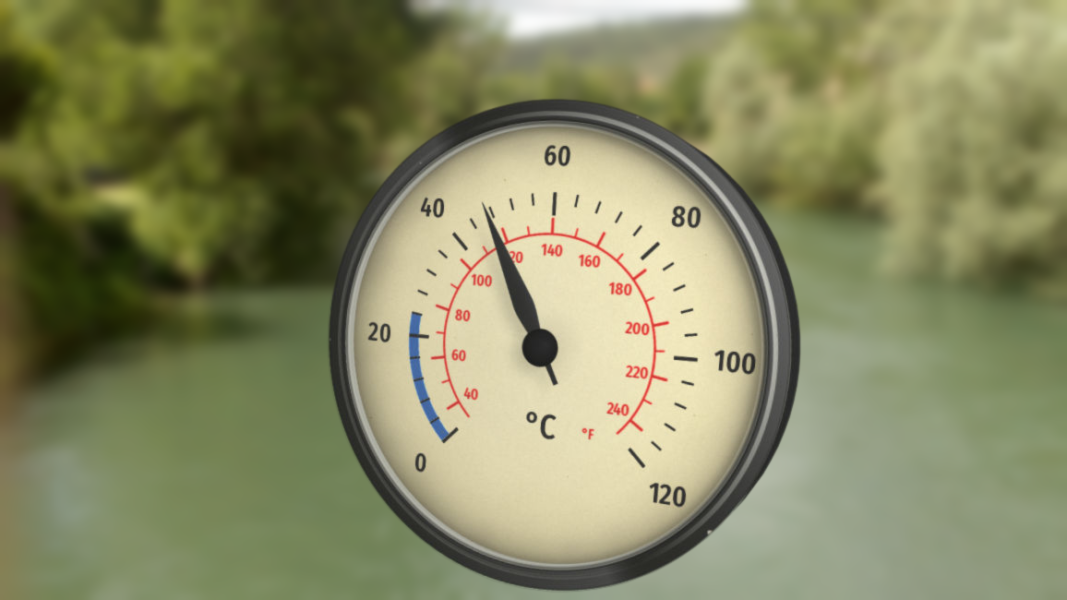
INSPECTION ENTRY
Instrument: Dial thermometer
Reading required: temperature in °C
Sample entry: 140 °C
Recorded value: 48 °C
